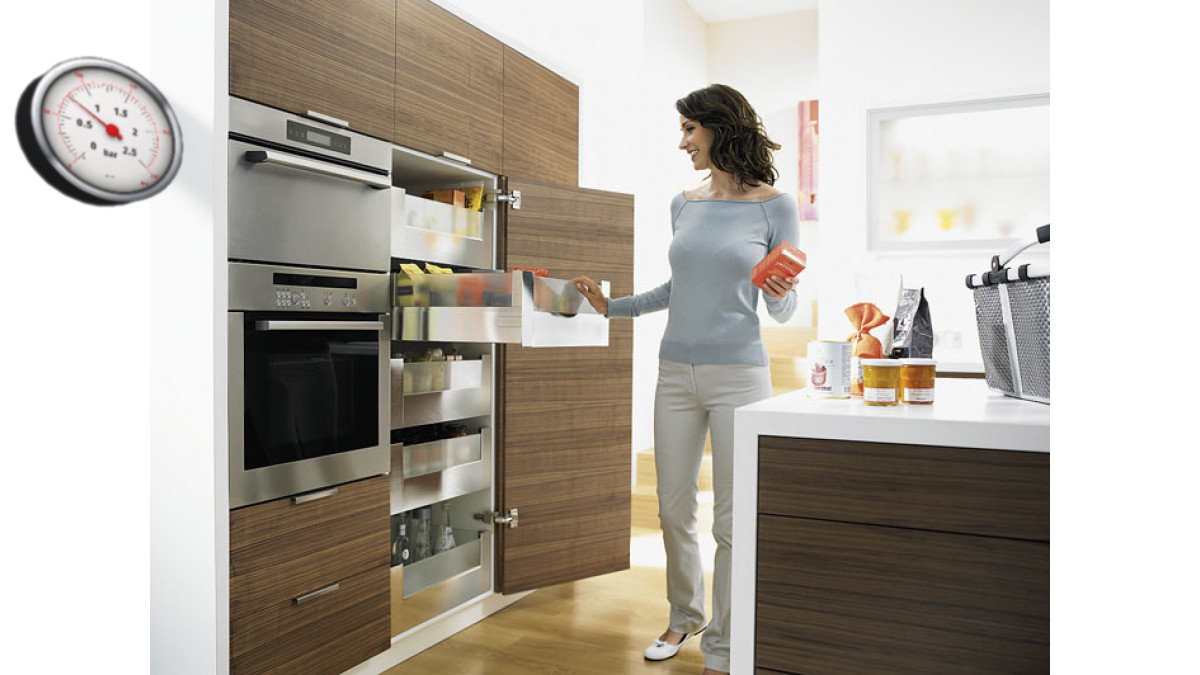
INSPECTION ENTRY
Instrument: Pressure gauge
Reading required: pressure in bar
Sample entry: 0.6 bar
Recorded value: 0.75 bar
